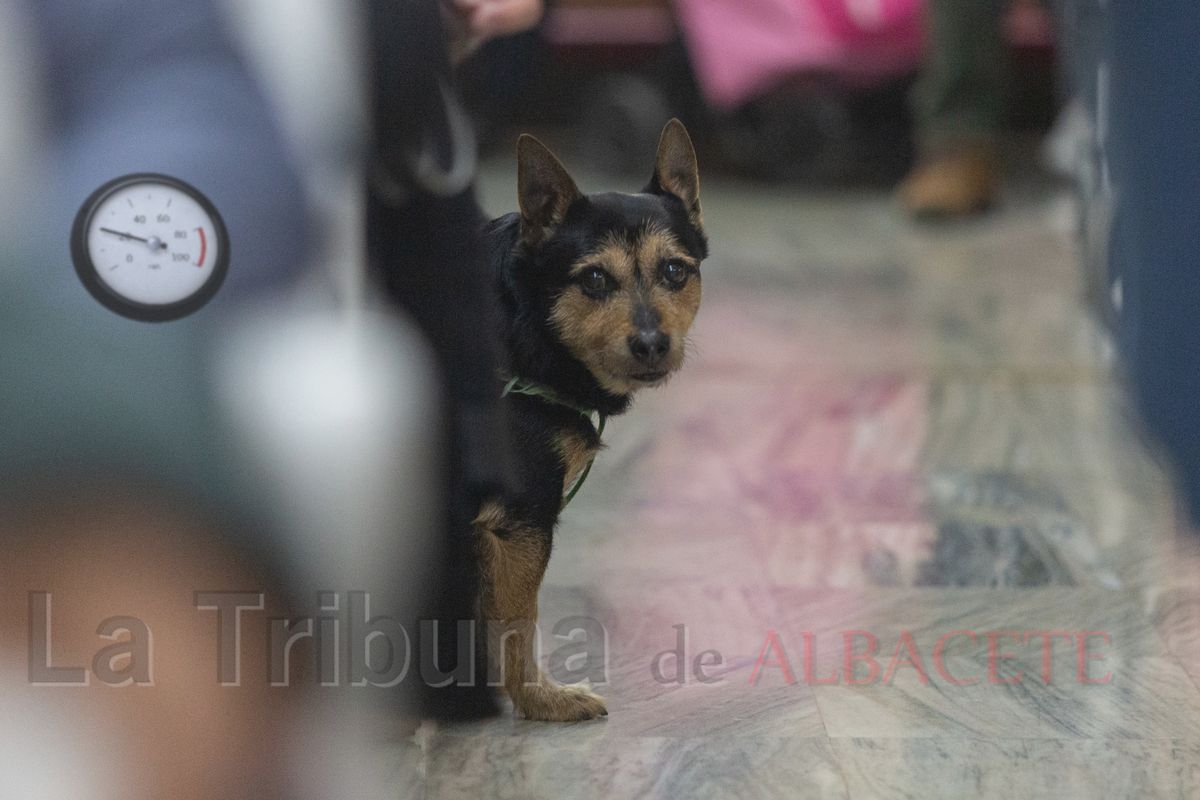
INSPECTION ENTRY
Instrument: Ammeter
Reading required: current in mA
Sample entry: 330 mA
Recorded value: 20 mA
